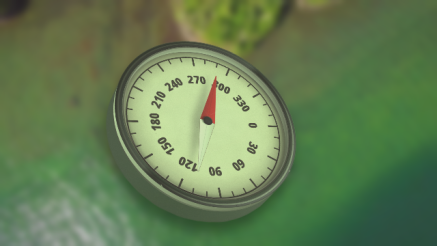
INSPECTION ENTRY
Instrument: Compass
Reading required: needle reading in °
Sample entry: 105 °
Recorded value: 290 °
